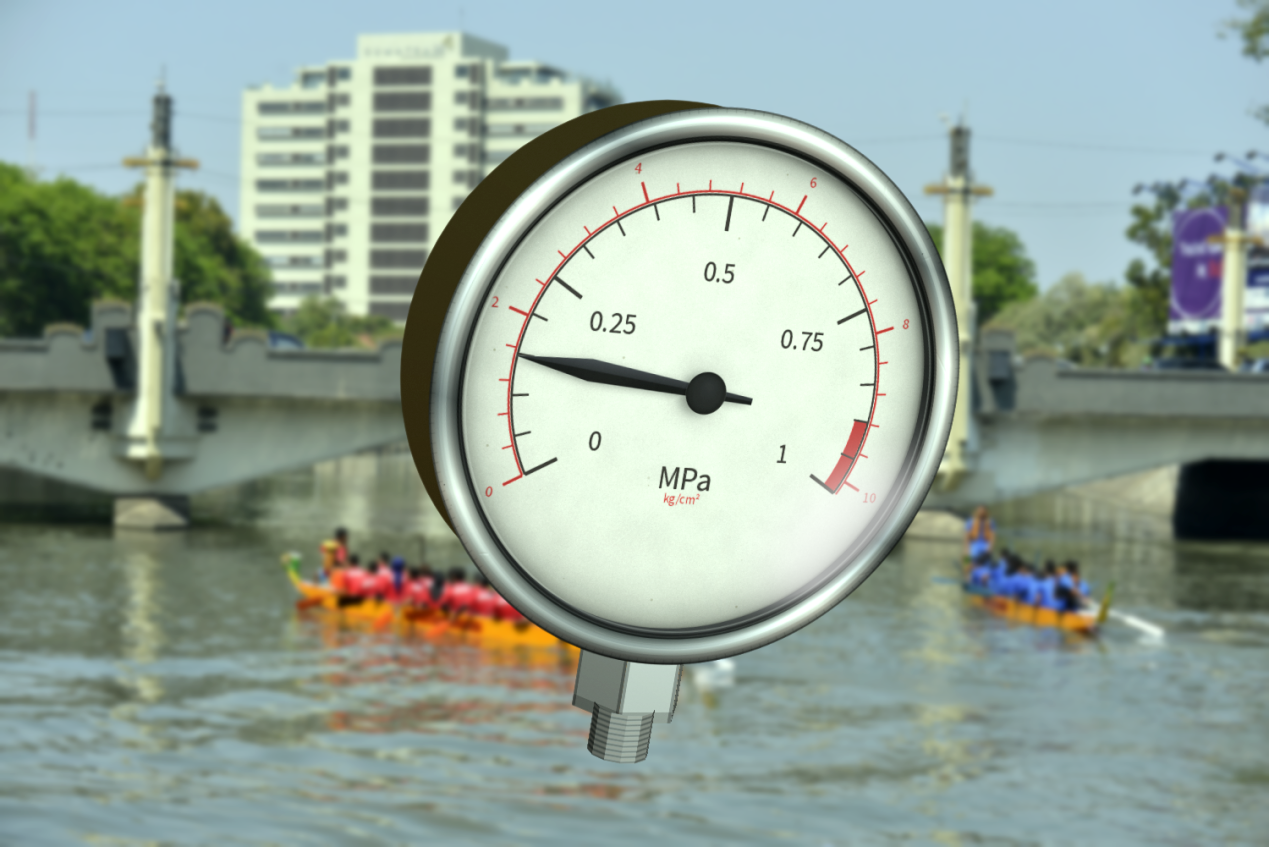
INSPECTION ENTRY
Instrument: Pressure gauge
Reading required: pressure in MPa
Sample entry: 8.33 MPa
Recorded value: 0.15 MPa
